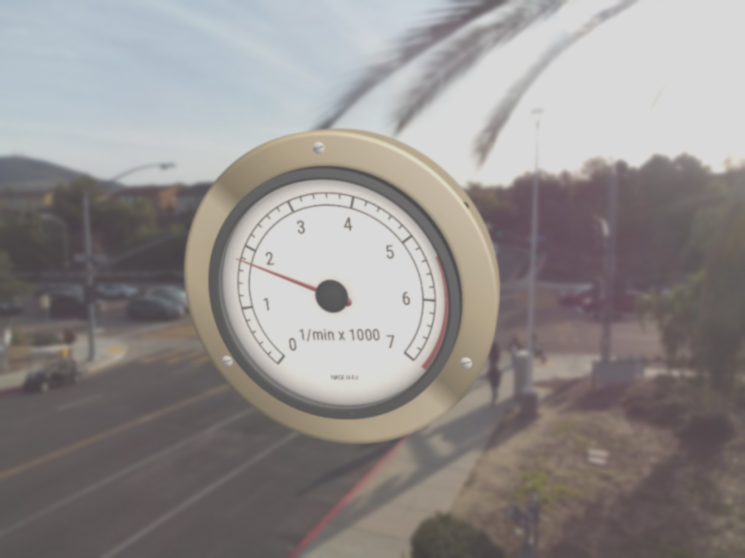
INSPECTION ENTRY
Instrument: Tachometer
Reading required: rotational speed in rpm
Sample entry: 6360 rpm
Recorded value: 1800 rpm
